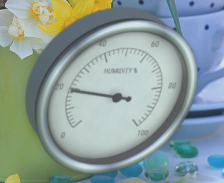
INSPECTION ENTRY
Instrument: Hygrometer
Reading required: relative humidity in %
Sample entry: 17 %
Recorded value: 20 %
